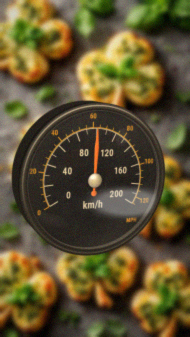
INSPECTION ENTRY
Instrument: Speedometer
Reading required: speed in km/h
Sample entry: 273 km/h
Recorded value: 100 km/h
